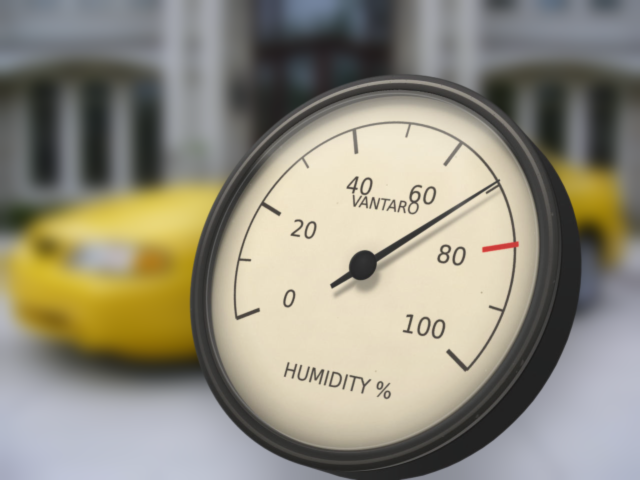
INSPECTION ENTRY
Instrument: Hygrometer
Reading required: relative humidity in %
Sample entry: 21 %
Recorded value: 70 %
